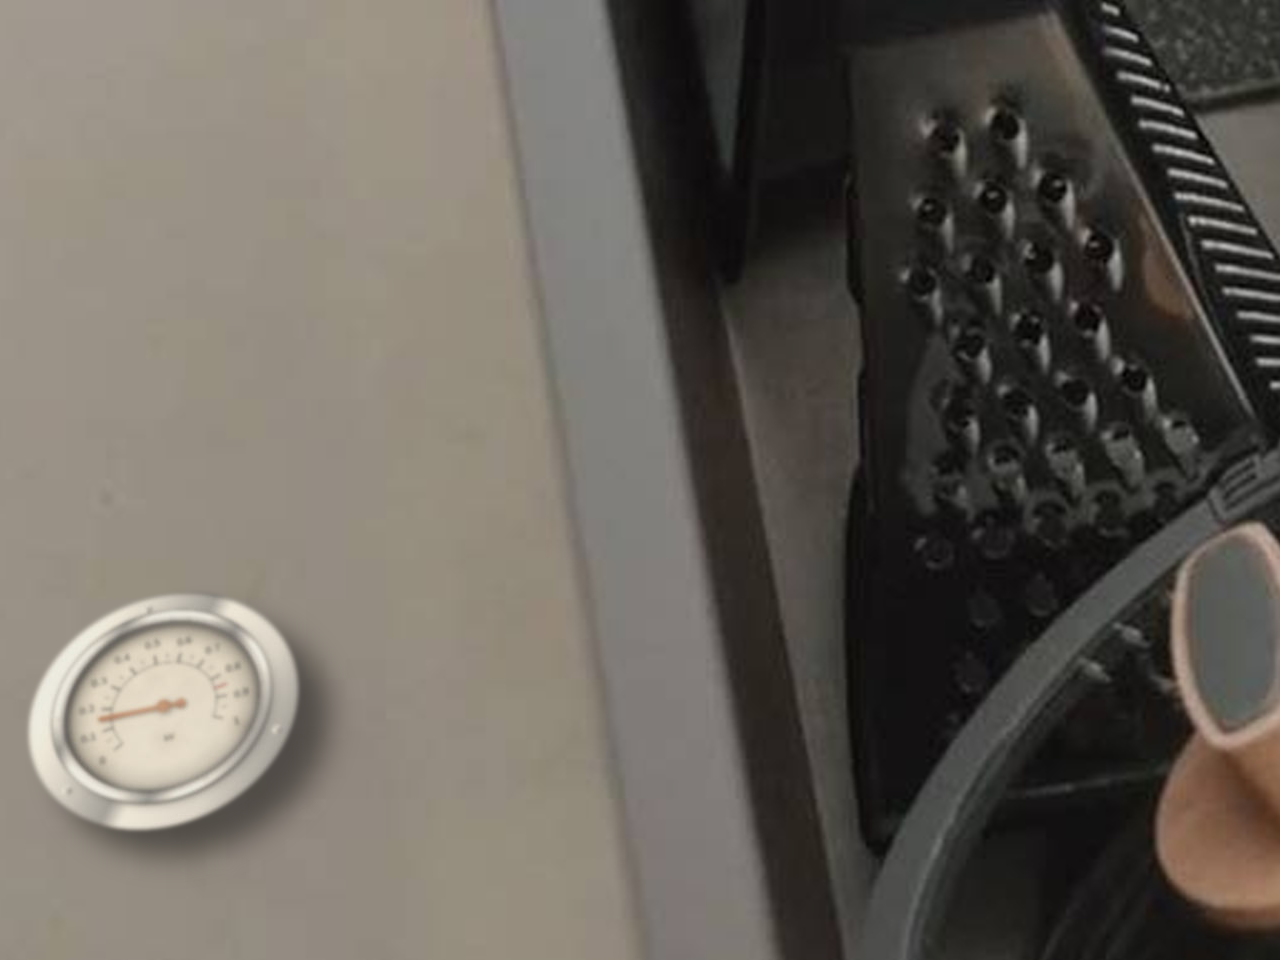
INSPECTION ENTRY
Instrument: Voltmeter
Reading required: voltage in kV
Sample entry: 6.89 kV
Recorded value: 0.15 kV
